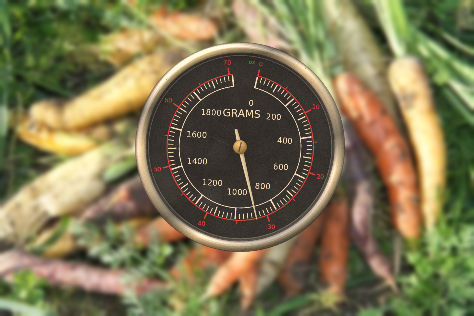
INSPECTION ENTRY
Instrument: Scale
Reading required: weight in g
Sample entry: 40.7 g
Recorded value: 900 g
